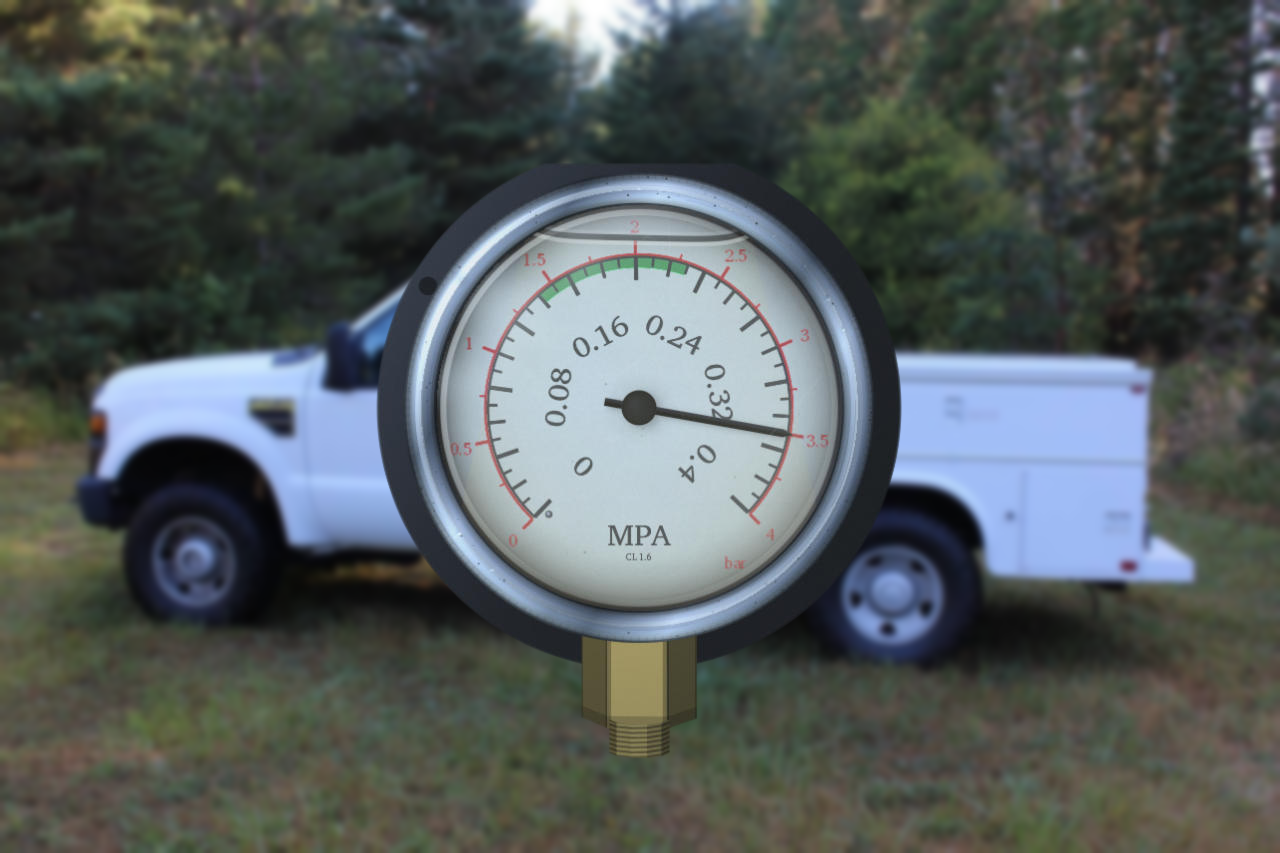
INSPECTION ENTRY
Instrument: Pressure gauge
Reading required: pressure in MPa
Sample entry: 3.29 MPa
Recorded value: 0.35 MPa
